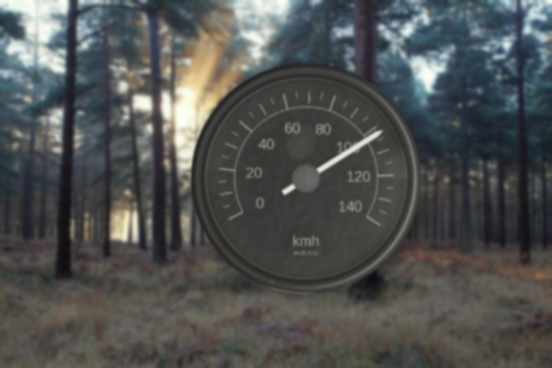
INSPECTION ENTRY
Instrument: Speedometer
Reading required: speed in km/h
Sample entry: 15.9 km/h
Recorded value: 102.5 km/h
